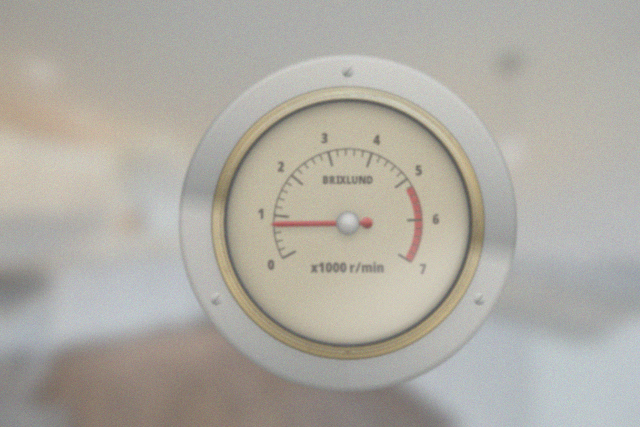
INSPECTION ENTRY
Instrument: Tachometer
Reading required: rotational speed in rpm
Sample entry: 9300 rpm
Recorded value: 800 rpm
